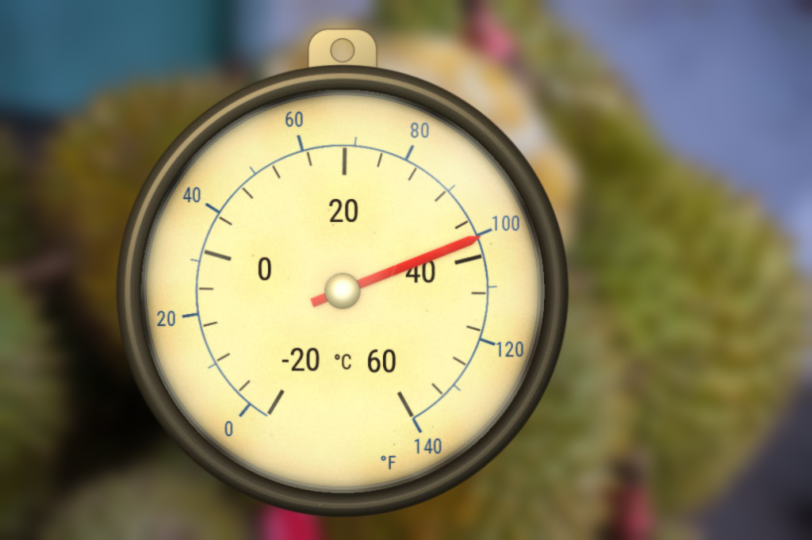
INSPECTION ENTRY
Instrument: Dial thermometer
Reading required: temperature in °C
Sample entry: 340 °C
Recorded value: 38 °C
